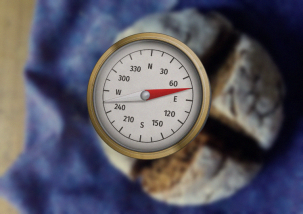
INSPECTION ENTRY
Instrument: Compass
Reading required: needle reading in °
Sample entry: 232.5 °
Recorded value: 75 °
